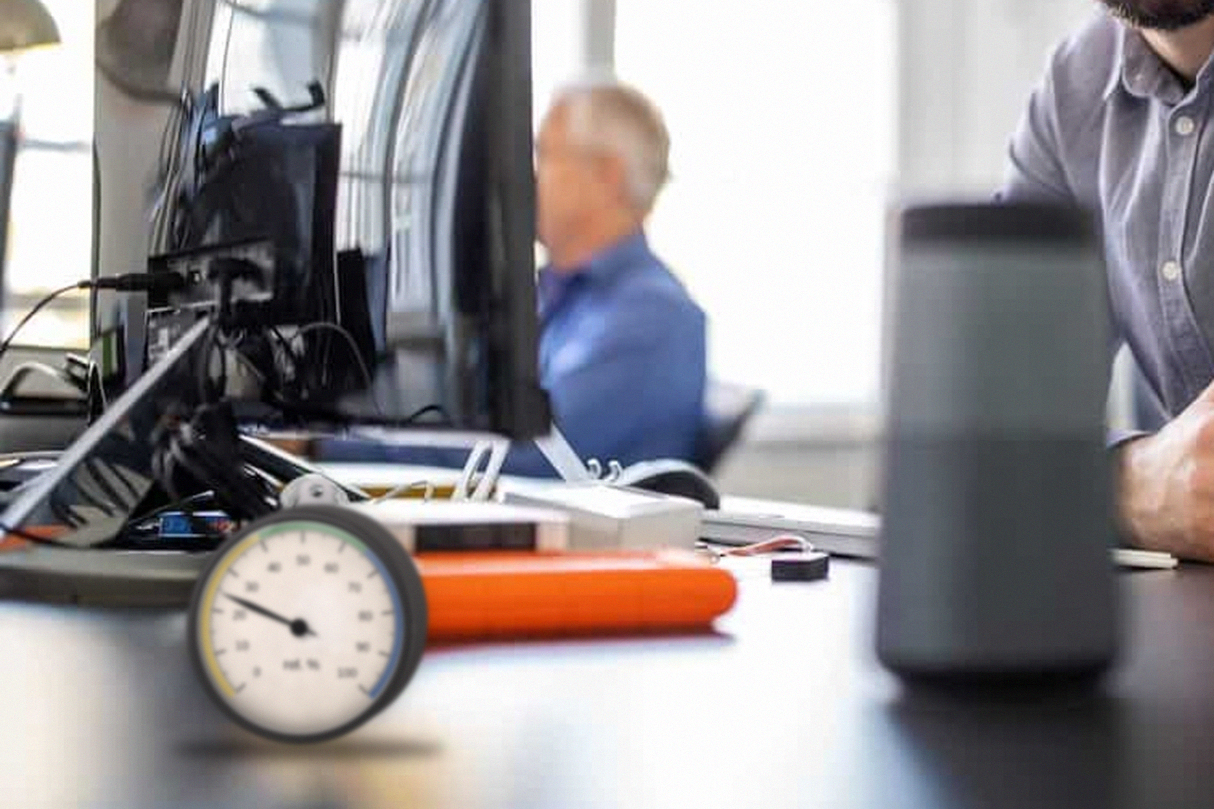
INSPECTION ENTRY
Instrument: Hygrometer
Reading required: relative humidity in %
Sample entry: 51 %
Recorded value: 25 %
